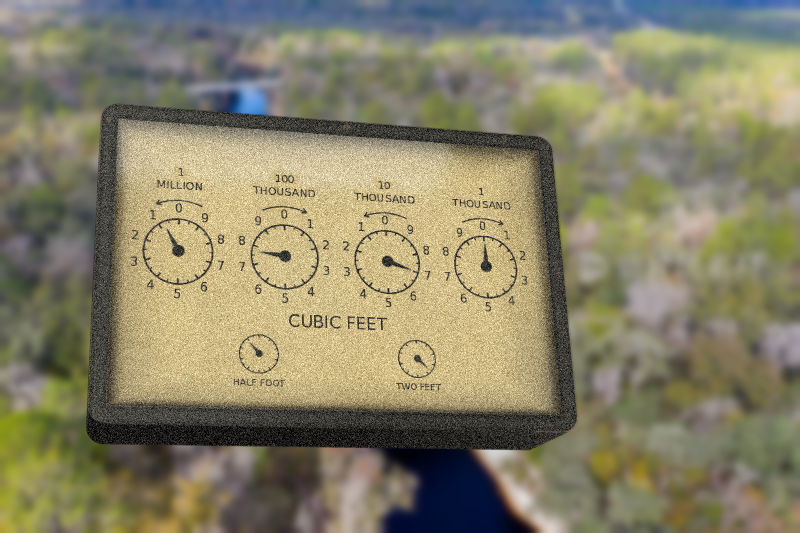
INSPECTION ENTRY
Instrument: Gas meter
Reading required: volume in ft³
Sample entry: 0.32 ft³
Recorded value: 77000 ft³
